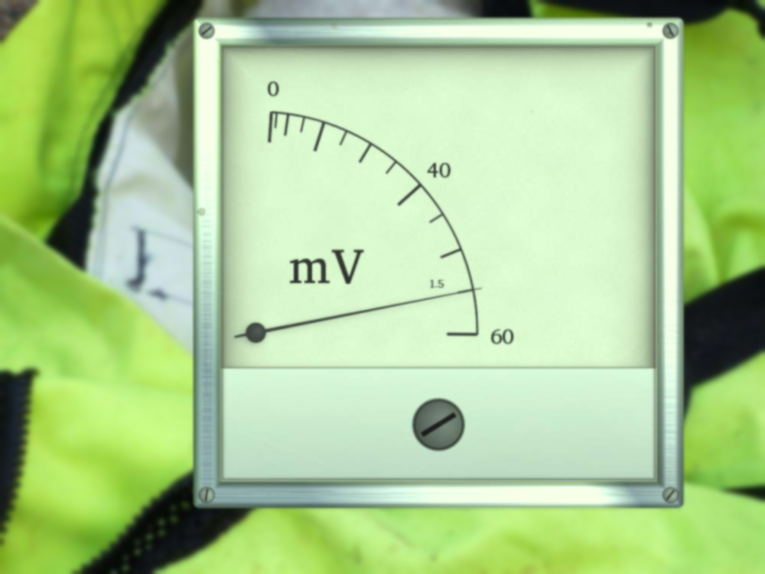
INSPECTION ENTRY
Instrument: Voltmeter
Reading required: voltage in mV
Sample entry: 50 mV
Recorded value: 55 mV
